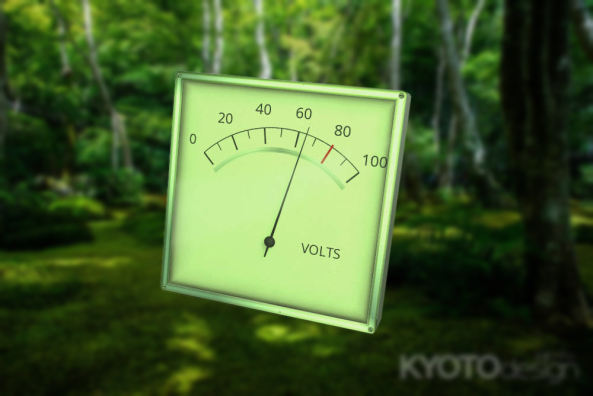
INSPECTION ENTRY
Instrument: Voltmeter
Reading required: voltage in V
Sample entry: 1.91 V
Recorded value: 65 V
